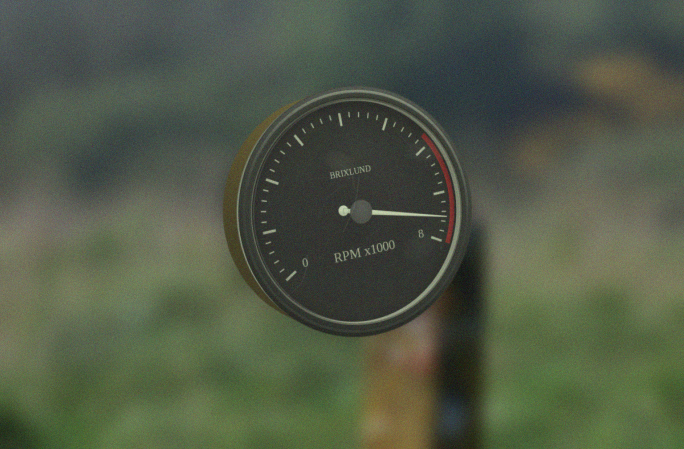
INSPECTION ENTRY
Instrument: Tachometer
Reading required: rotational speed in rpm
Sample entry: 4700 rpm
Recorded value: 7500 rpm
